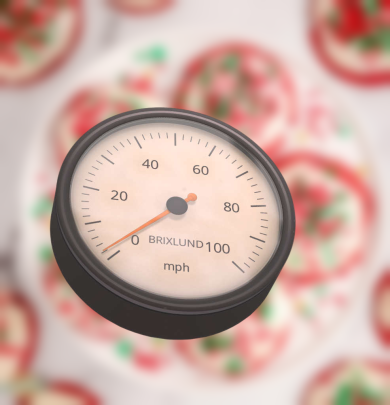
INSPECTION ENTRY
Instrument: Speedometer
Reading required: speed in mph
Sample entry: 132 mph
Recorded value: 2 mph
